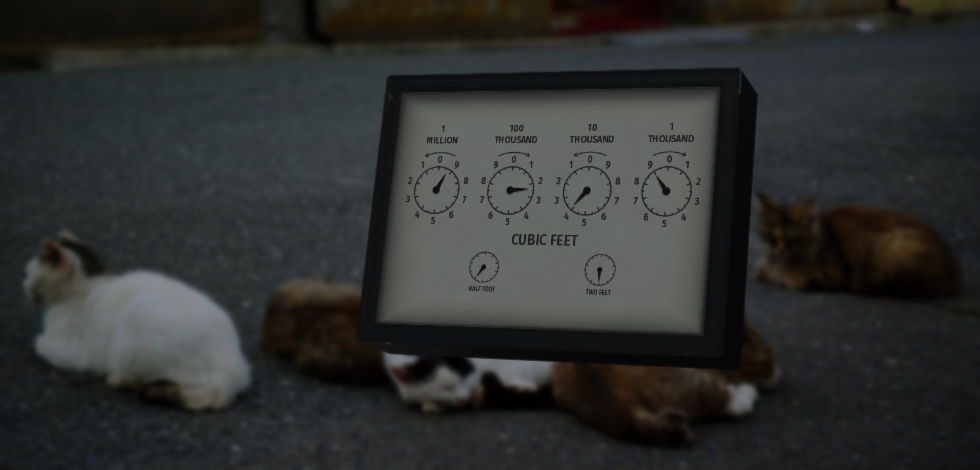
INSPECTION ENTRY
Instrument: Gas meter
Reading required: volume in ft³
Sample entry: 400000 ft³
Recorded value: 923900 ft³
